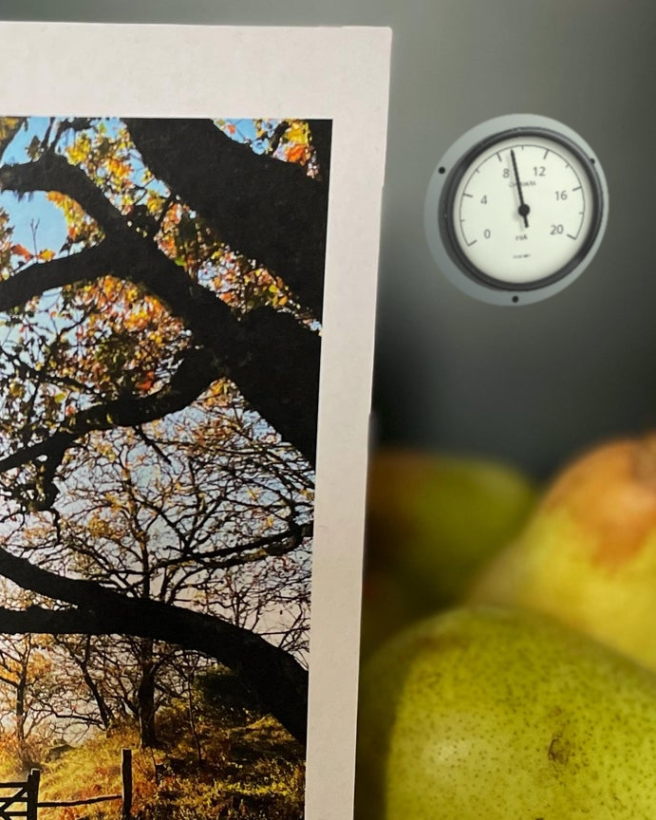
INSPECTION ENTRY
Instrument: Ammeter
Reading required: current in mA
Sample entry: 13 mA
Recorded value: 9 mA
